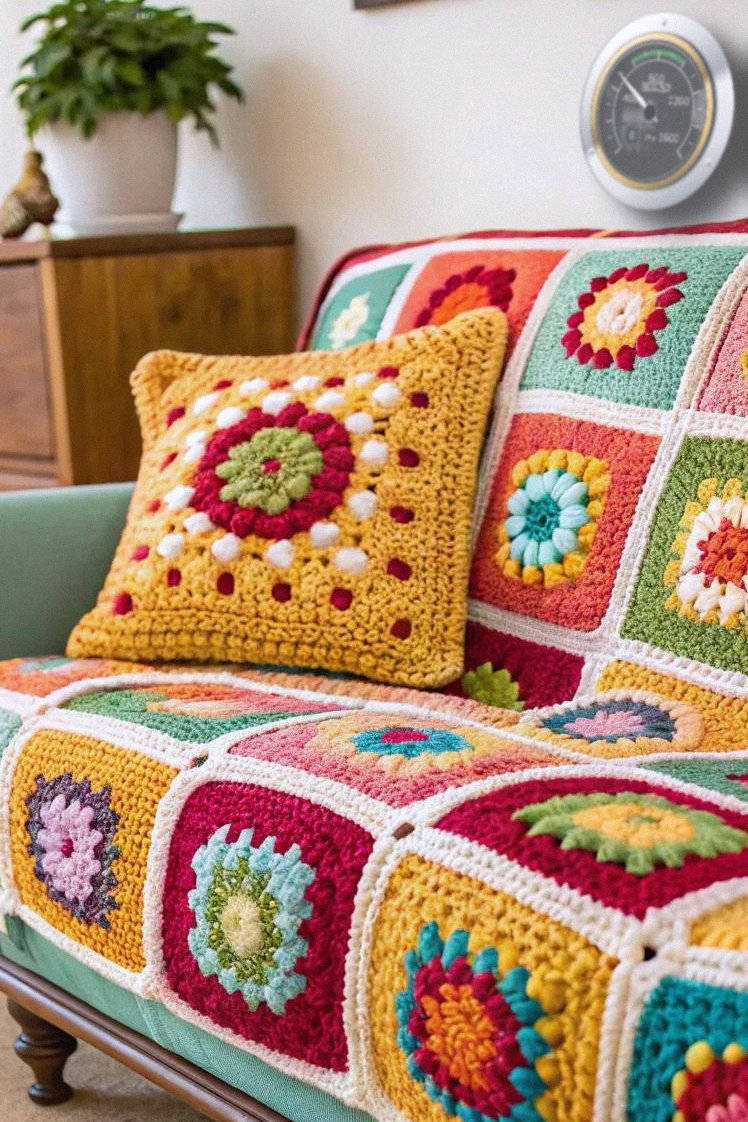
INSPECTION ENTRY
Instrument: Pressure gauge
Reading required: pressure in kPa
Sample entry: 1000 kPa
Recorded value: 500 kPa
